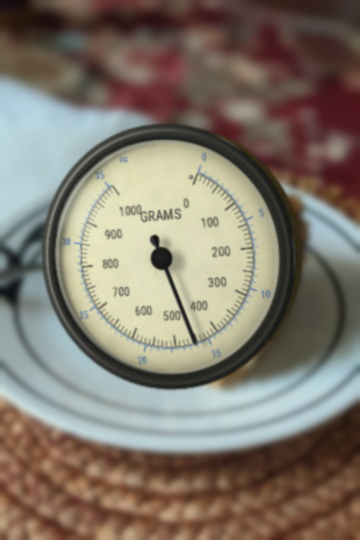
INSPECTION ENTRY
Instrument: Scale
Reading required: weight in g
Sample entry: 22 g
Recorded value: 450 g
